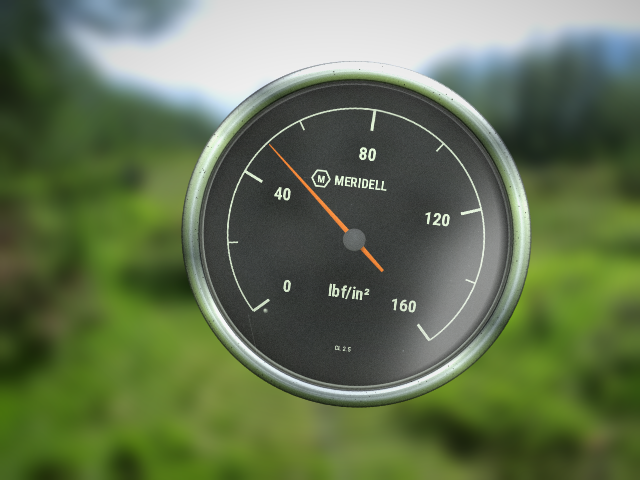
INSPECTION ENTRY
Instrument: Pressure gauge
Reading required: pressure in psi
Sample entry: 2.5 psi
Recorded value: 50 psi
